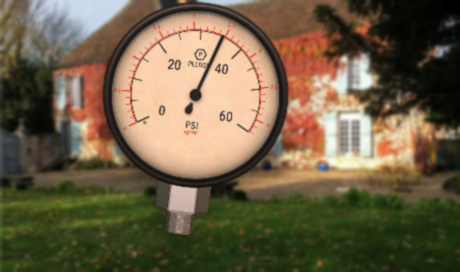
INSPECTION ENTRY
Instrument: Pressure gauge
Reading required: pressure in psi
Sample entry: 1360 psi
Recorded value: 35 psi
